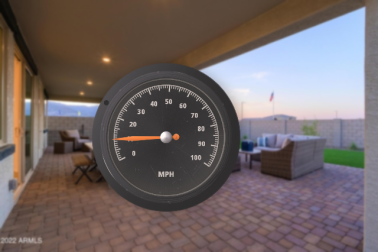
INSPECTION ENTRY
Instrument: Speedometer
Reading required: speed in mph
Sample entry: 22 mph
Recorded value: 10 mph
